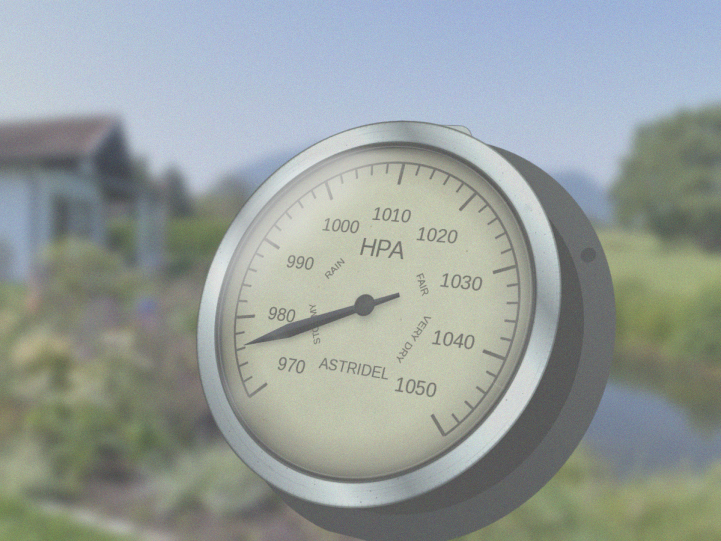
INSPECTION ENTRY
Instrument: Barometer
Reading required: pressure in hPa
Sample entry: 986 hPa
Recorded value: 976 hPa
